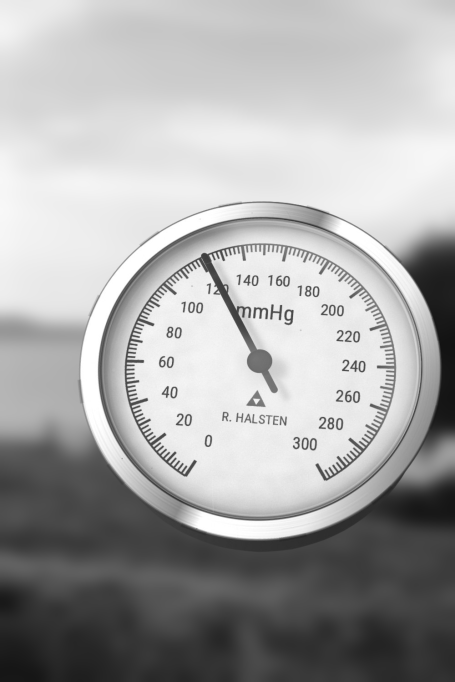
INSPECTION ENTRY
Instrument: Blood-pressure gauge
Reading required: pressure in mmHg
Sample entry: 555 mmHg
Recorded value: 122 mmHg
